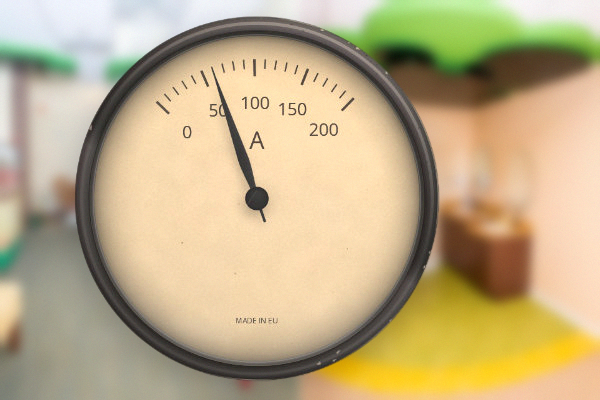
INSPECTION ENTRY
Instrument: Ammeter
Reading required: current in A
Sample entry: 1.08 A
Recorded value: 60 A
